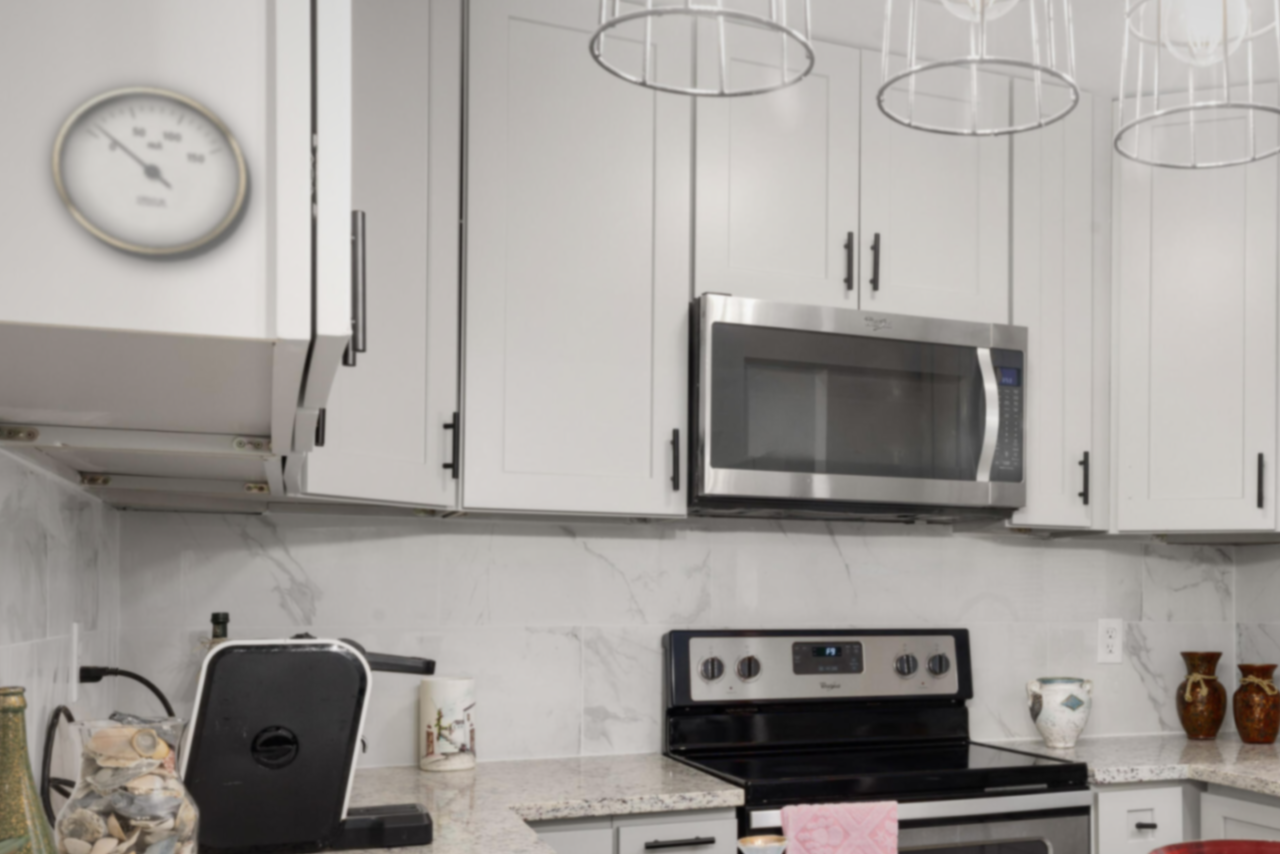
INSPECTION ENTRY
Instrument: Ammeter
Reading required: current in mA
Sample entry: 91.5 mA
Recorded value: 10 mA
